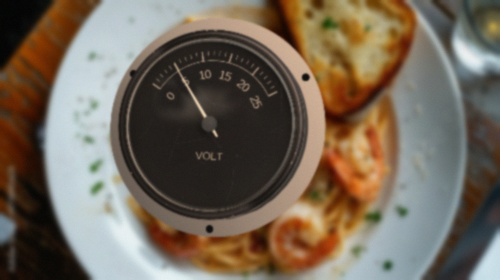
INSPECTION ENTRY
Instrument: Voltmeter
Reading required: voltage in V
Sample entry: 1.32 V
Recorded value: 5 V
